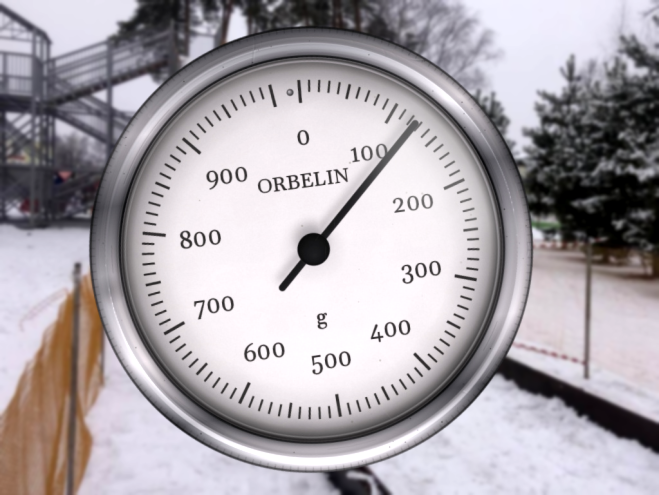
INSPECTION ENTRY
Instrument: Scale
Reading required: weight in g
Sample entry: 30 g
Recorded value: 125 g
